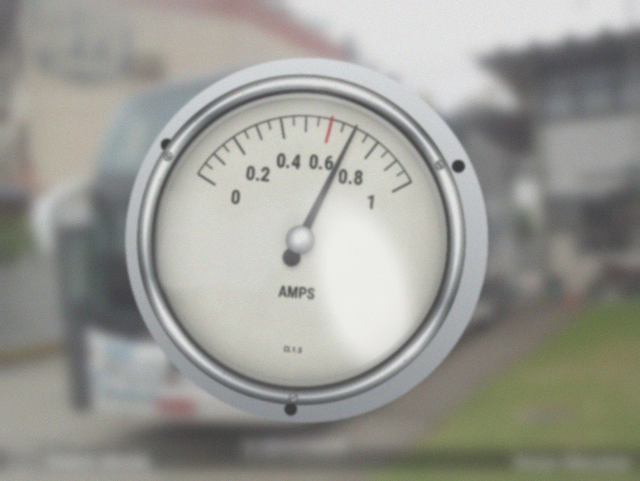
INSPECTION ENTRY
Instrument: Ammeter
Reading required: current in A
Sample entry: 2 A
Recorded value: 0.7 A
